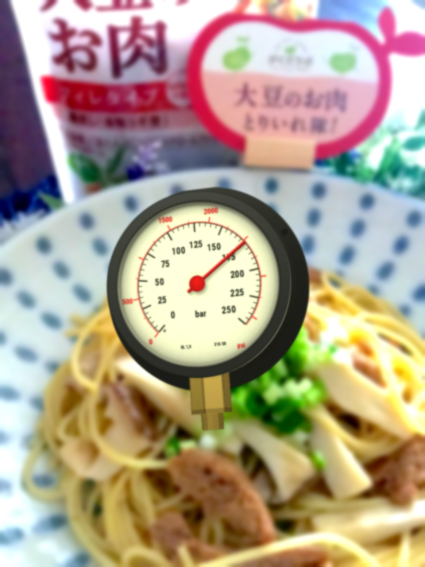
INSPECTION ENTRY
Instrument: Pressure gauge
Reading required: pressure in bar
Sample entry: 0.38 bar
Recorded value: 175 bar
